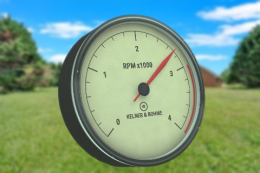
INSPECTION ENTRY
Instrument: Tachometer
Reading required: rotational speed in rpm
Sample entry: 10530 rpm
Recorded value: 2700 rpm
